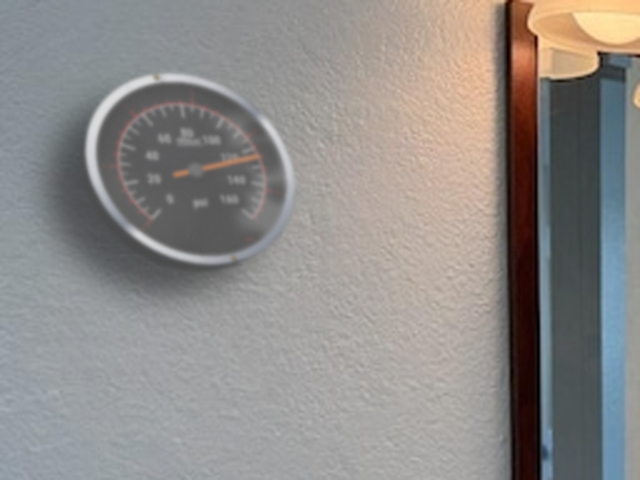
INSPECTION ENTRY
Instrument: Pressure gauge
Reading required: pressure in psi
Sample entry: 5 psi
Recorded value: 125 psi
